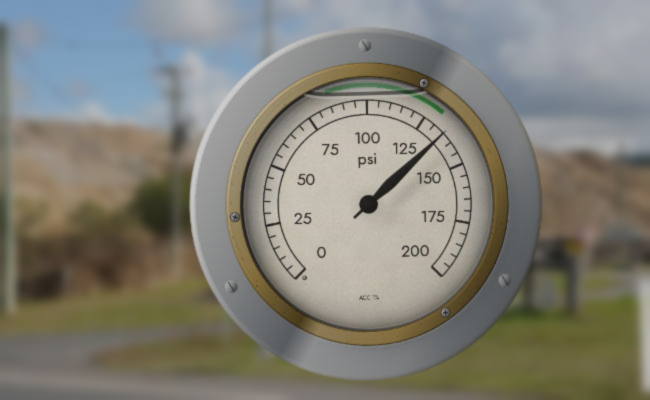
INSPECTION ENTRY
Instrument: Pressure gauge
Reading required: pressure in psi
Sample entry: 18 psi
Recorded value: 135 psi
